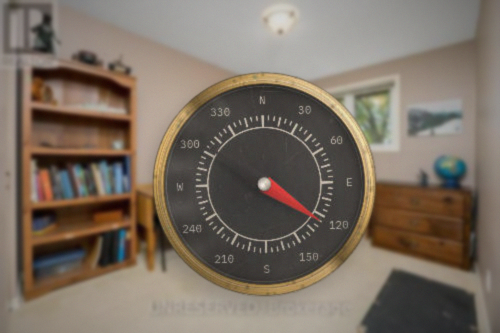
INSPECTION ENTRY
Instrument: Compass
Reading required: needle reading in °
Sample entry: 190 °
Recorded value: 125 °
